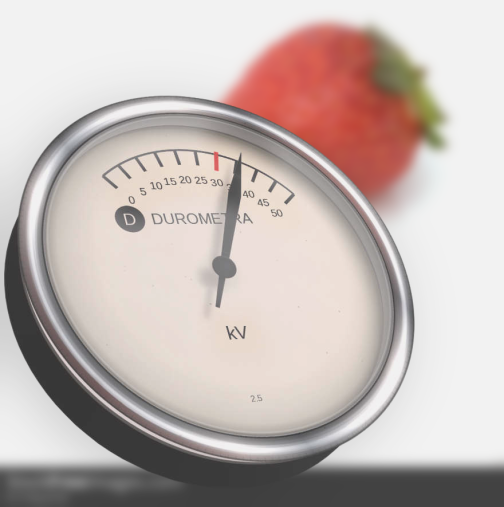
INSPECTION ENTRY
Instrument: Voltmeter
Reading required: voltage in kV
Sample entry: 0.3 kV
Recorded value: 35 kV
